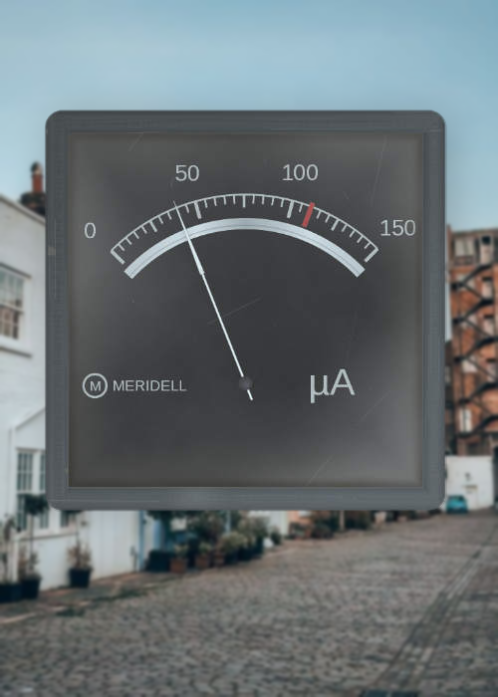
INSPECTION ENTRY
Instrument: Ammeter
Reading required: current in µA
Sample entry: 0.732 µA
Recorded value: 40 µA
